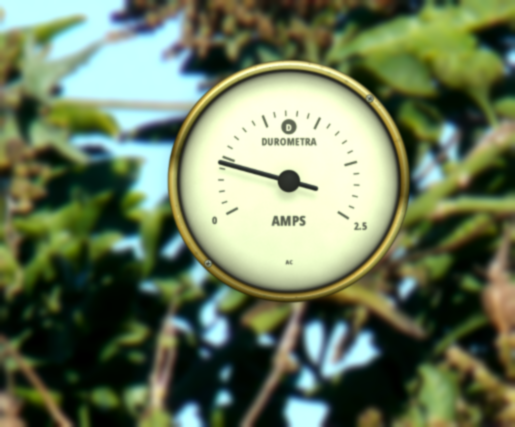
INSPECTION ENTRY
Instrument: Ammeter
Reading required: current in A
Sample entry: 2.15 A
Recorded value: 0.45 A
